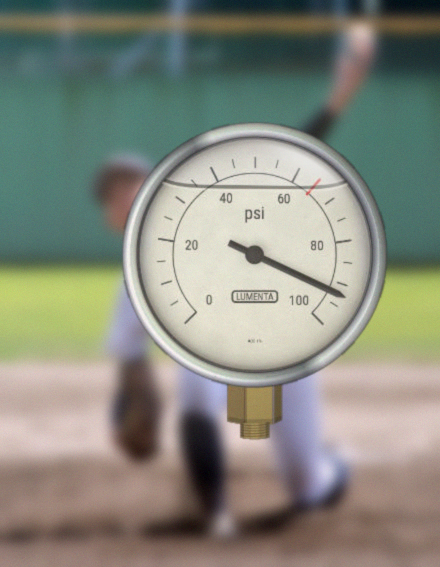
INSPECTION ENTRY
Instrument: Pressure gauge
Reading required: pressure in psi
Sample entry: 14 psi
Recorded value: 92.5 psi
